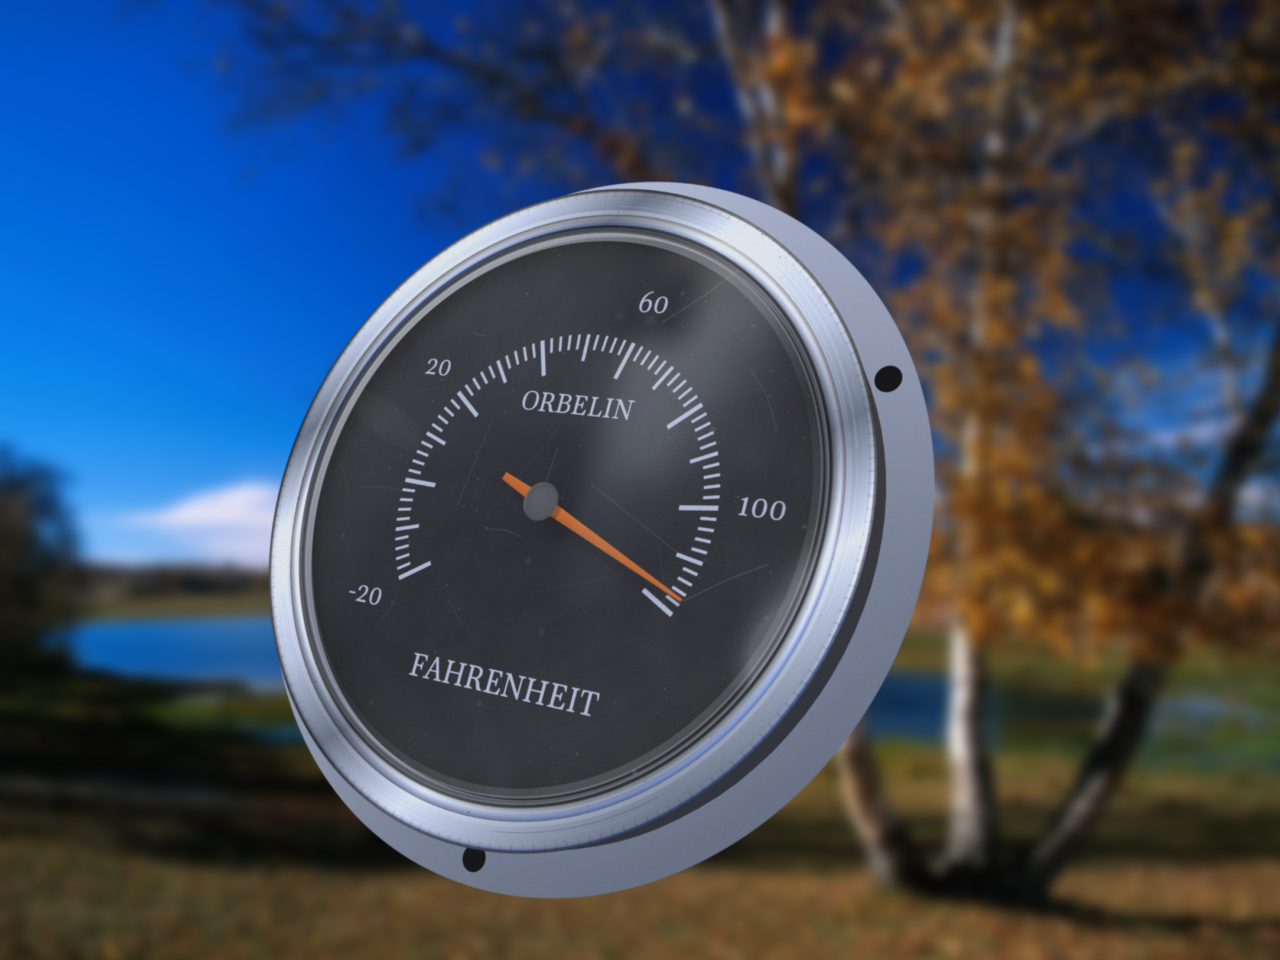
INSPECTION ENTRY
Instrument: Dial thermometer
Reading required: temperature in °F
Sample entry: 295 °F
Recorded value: 117 °F
